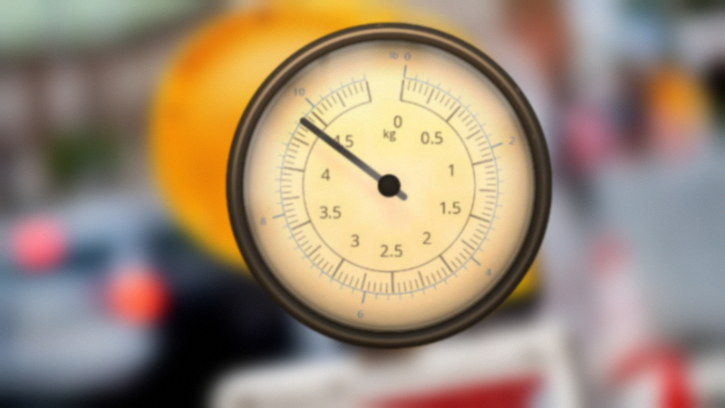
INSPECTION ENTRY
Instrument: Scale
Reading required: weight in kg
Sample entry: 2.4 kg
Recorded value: 4.4 kg
